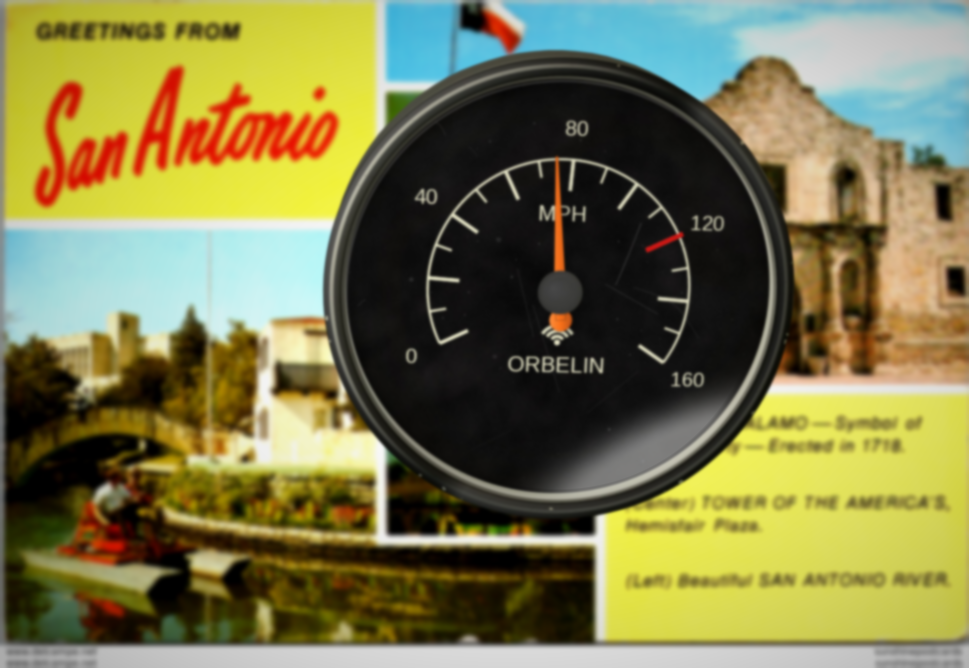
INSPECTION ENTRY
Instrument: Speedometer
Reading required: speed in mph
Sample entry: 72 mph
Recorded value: 75 mph
